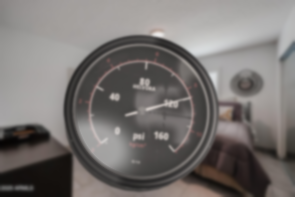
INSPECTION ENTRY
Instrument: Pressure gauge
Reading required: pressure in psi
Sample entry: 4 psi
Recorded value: 120 psi
